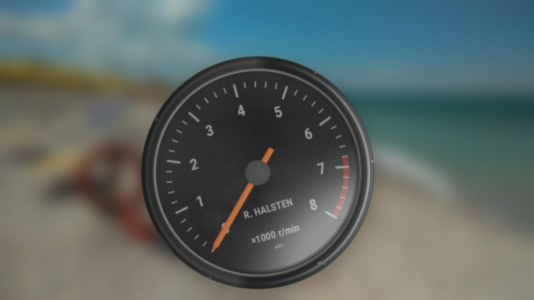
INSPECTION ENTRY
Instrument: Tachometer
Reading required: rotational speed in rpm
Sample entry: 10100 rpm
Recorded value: 0 rpm
